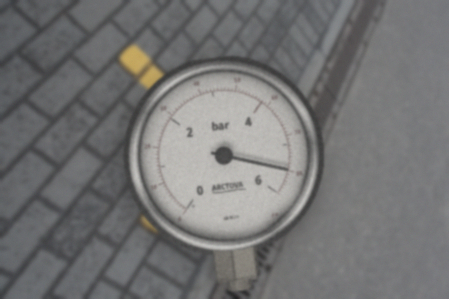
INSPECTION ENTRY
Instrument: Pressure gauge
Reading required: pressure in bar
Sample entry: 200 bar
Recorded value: 5.5 bar
